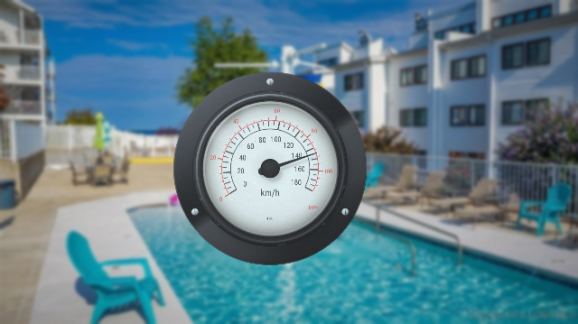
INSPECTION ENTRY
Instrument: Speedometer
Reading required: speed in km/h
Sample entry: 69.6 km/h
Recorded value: 145 km/h
